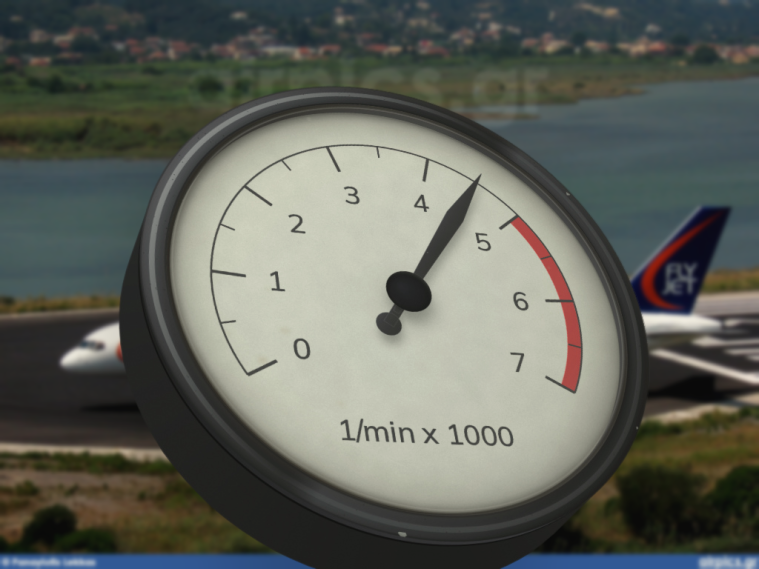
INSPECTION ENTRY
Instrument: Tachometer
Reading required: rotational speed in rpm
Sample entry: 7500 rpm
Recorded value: 4500 rpm
